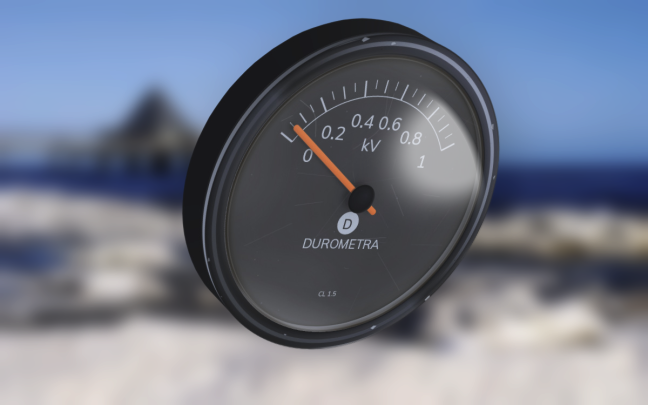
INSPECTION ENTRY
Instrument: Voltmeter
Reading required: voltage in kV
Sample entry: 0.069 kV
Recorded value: 0.05 kV
